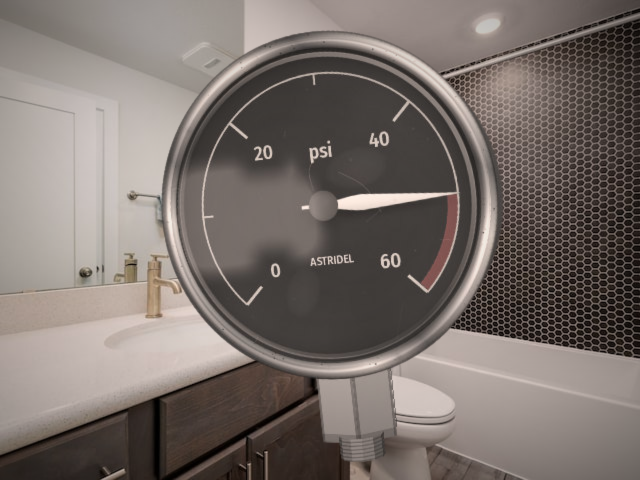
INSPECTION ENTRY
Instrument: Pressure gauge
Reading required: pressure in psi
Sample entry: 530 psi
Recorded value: 50 psi
